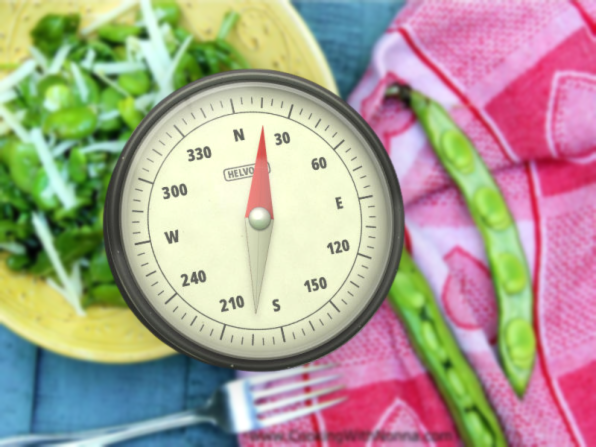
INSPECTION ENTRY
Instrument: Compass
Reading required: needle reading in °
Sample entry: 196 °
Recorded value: 15 °
